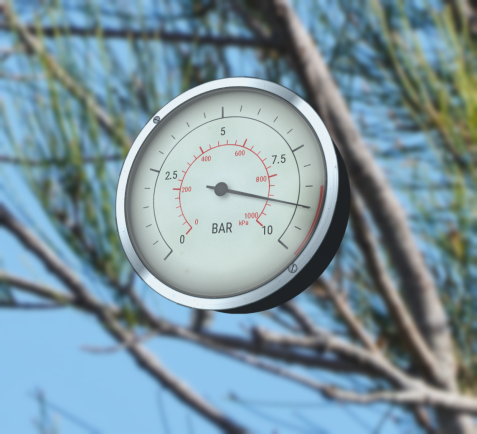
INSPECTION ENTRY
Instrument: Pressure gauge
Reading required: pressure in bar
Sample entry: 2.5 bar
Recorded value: 9 bar
